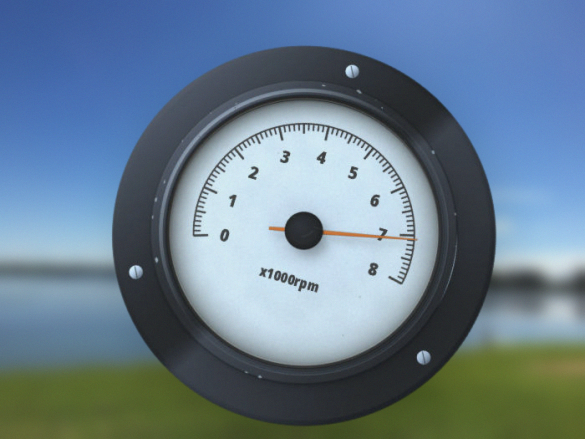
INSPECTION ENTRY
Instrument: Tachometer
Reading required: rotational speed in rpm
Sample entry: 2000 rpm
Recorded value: 7100 rpm
